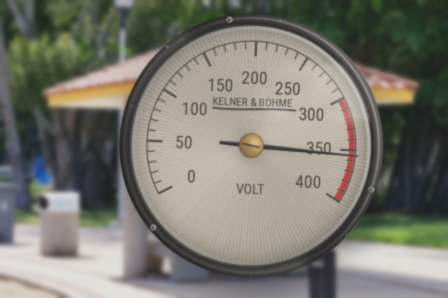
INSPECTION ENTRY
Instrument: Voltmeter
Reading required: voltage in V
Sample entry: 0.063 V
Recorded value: 355 V
